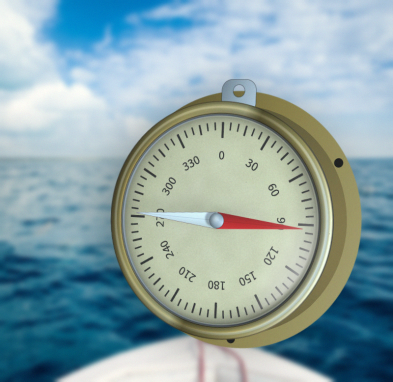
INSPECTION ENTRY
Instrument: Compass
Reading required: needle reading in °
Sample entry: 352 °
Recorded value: 92.5 °
